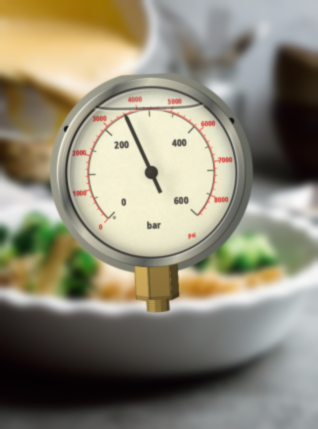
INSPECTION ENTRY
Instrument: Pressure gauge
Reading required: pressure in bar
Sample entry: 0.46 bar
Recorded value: 250 bar
